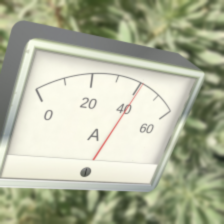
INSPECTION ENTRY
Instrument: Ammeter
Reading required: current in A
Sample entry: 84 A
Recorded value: 40 A
